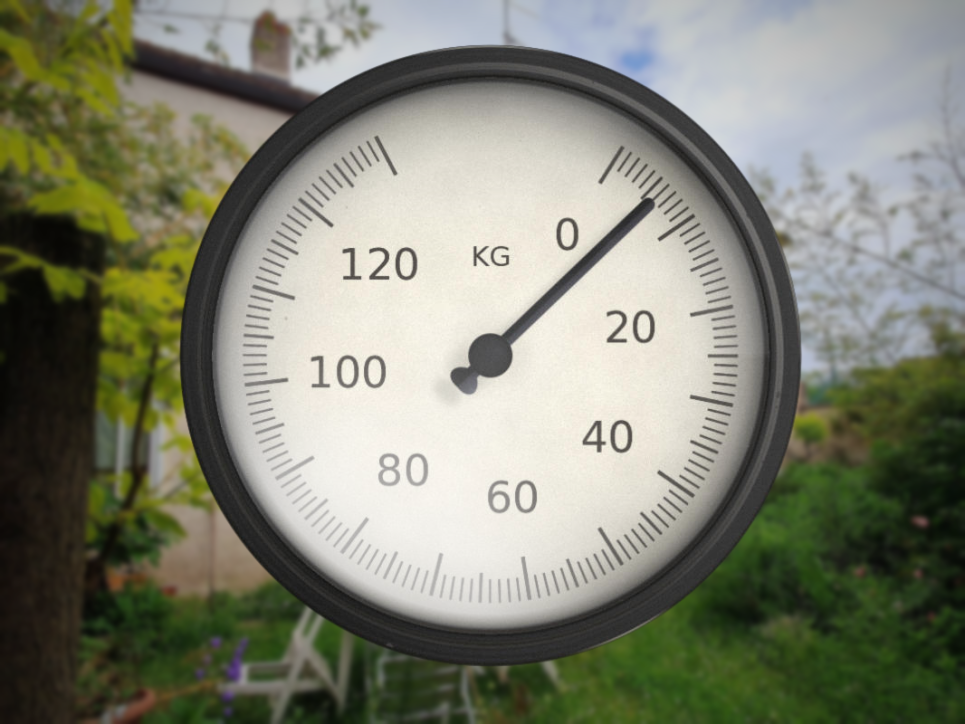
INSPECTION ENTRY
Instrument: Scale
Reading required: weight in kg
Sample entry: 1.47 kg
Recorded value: 6 kg
